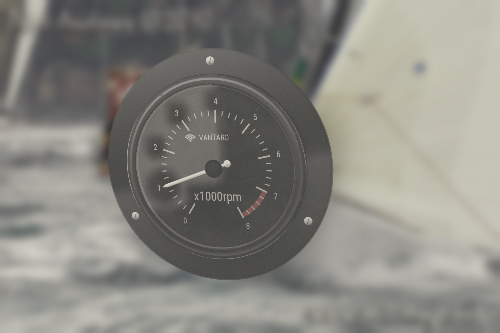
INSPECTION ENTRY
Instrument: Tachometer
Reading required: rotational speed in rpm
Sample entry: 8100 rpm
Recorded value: 1000 rpm
